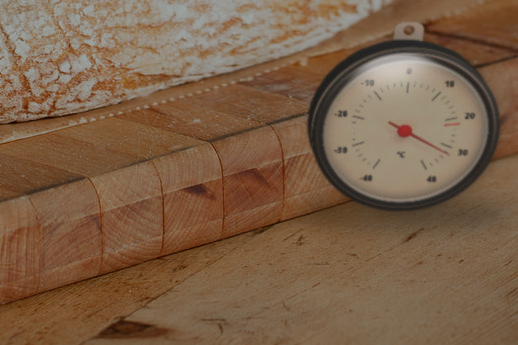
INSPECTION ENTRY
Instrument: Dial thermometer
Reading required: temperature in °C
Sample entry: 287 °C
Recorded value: 32 °C
